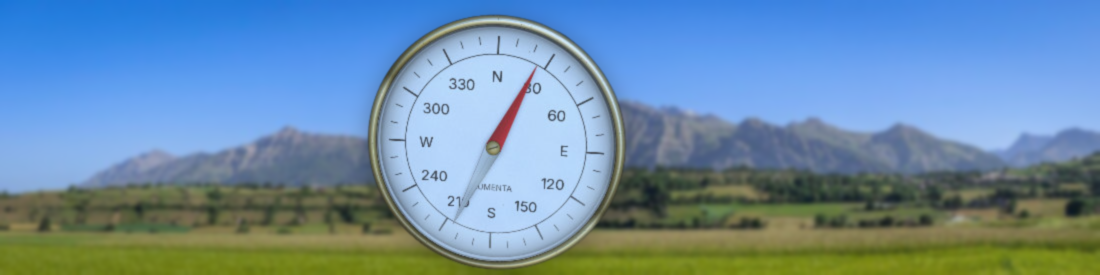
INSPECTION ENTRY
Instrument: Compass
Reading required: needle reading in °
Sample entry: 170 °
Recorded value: 25 °
